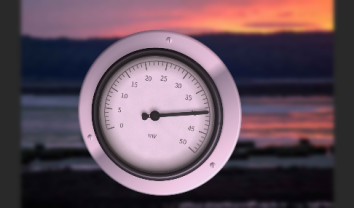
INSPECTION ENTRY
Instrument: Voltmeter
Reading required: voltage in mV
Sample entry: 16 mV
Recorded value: 40 mV
